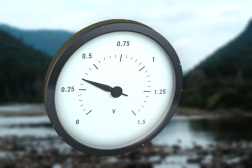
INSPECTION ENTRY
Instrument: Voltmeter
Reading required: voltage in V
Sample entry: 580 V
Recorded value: 0.35 V
